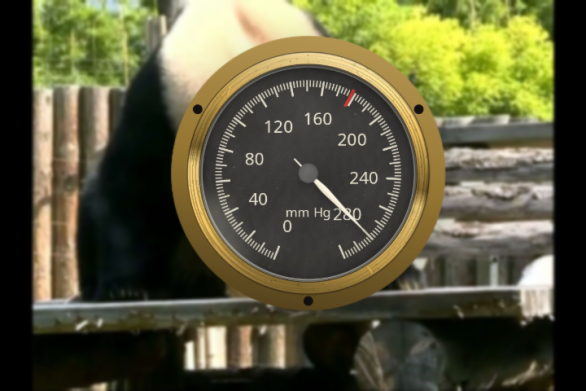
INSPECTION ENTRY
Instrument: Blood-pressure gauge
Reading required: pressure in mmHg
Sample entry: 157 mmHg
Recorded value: 280 mmHg
